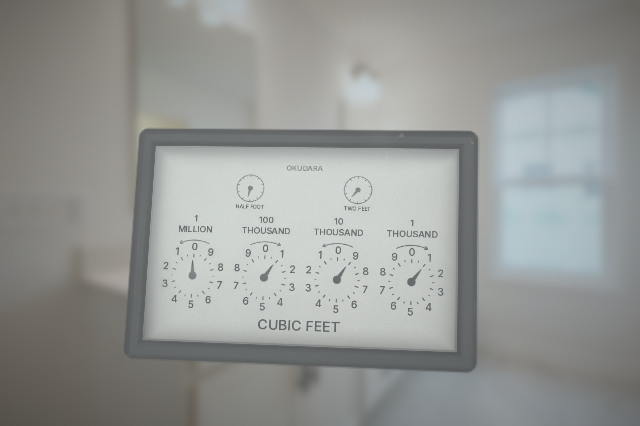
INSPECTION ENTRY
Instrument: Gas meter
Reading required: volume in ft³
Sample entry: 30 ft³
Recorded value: 9100 ft³
